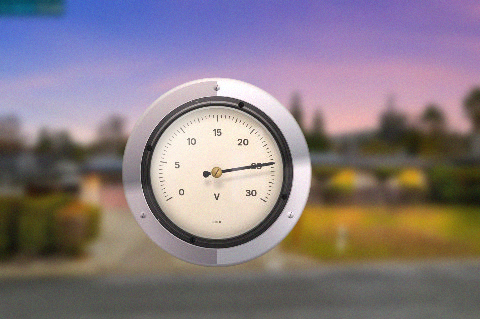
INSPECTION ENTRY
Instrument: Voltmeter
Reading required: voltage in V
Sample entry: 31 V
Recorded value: 25 V
